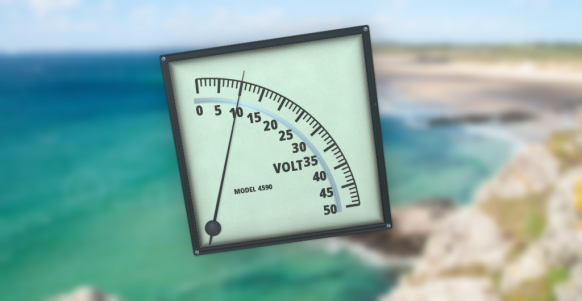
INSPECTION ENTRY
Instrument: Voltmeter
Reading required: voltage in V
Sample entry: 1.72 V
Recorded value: 10 V
